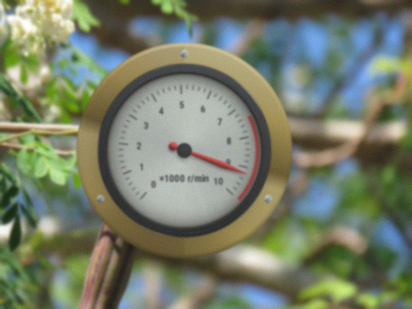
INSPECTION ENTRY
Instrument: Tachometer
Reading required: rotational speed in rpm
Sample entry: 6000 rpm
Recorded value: 9200 rpm
